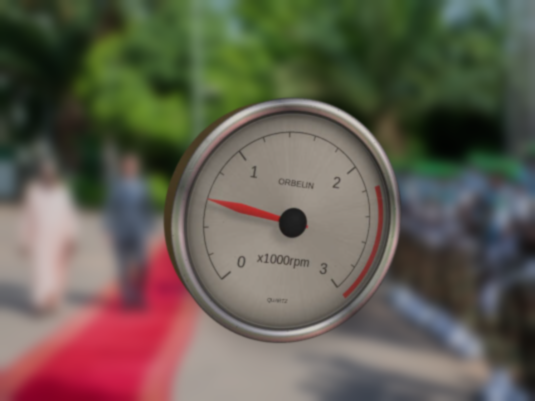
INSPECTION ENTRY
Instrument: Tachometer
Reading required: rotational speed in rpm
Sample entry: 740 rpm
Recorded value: 600 rpm
